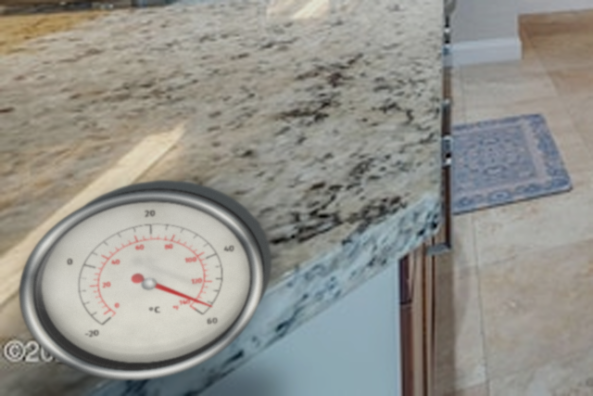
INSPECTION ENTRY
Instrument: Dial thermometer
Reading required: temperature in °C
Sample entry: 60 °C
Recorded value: 56 °C
